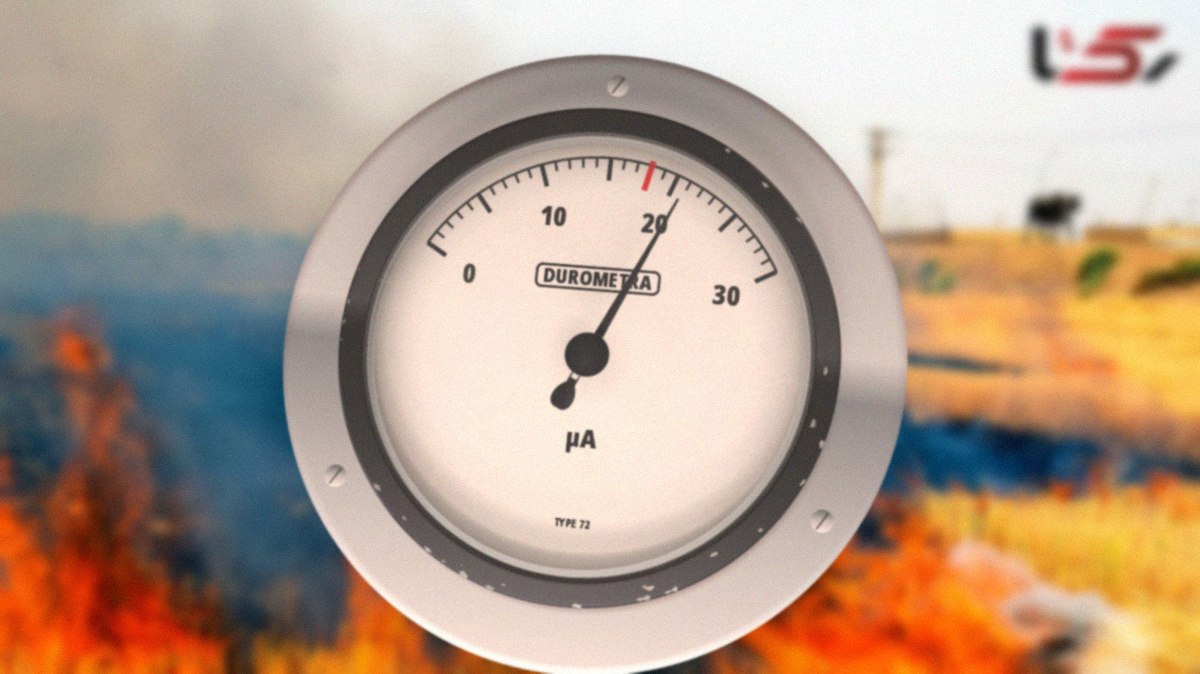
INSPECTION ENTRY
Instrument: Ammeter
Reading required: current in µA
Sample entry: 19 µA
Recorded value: 21 µA
